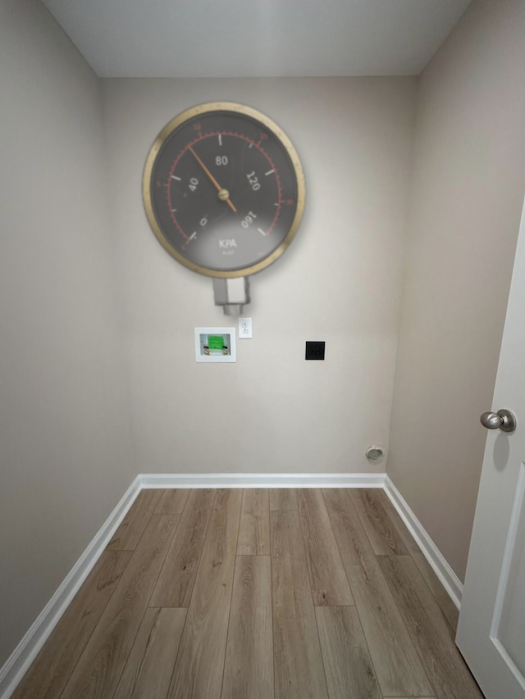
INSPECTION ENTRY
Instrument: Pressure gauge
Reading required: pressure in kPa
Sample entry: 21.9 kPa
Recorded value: 60 kPa
